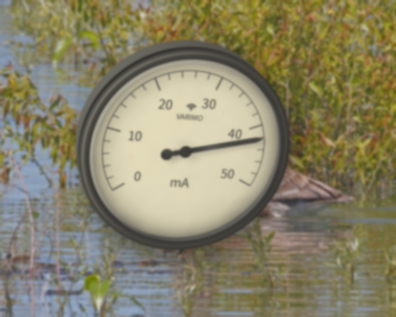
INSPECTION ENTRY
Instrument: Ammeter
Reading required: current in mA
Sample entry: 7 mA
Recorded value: 42 mA
